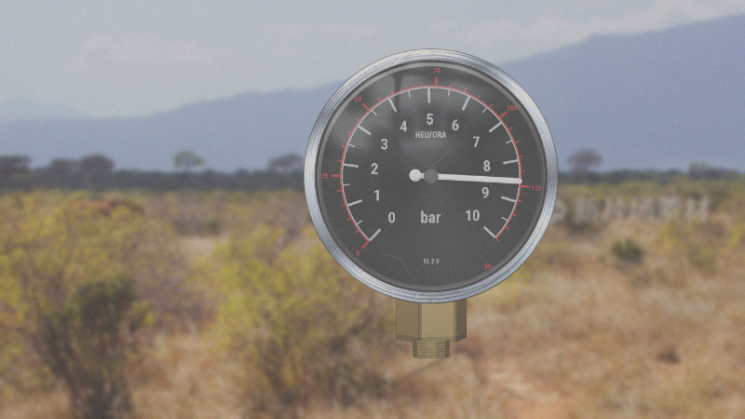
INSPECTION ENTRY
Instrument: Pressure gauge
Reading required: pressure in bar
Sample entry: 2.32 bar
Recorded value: 8.5 bar
